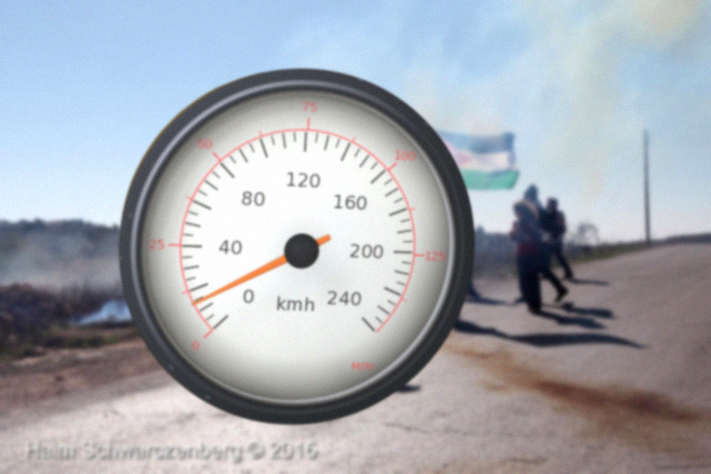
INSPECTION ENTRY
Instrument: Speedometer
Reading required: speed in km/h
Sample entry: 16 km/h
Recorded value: 15 km/h
